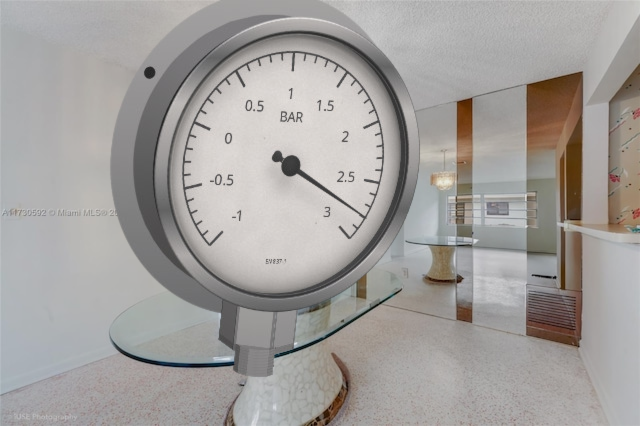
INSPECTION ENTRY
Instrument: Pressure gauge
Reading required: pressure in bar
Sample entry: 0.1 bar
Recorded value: 2.8 bar
